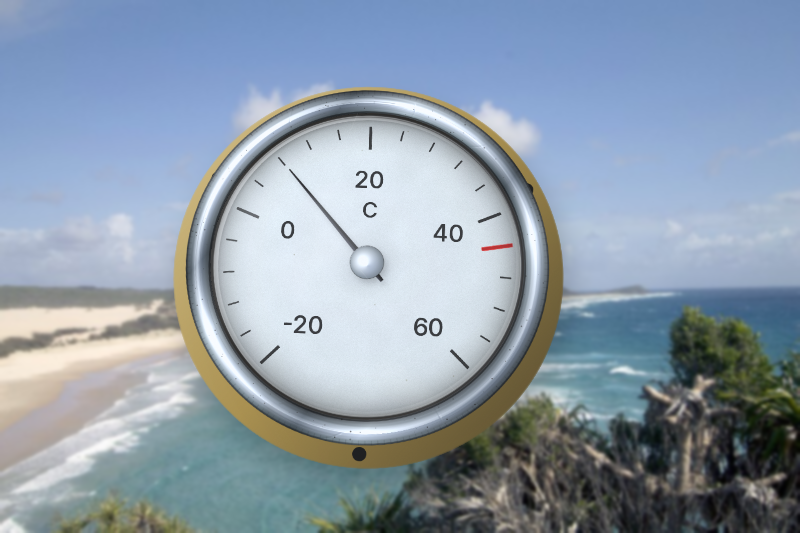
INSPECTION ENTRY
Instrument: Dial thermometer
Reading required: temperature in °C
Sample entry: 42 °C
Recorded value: 8 °C
